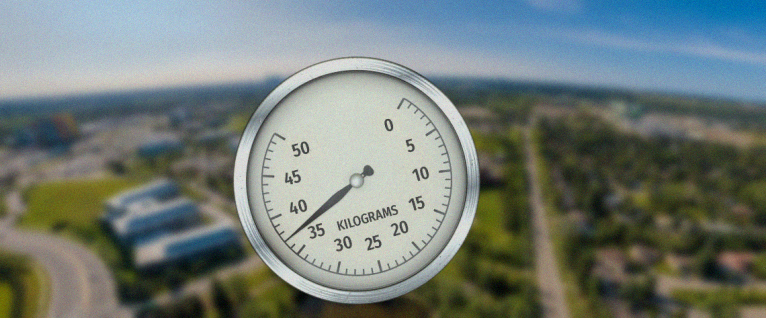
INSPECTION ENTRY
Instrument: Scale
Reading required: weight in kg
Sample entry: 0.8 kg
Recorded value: 37 kg
